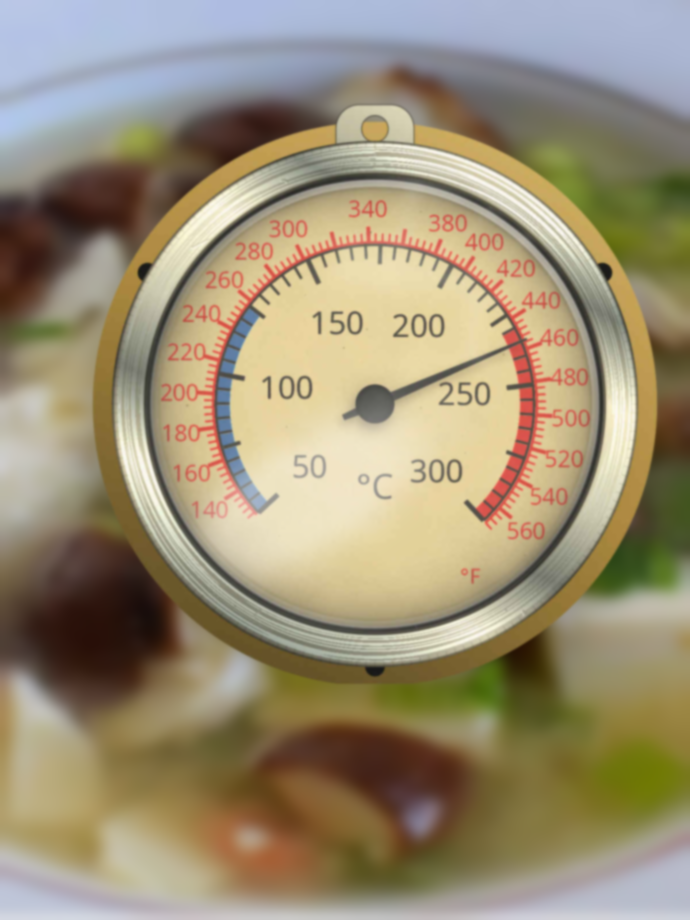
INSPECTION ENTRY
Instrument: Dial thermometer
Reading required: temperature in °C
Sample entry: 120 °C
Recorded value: 235 °C
